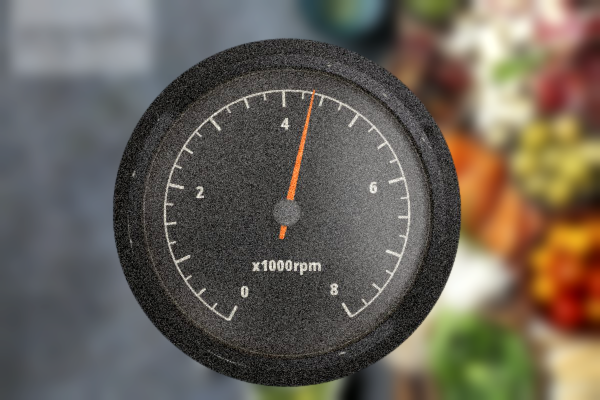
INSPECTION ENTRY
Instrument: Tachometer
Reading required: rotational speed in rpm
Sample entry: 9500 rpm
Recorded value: 4375 rpm
